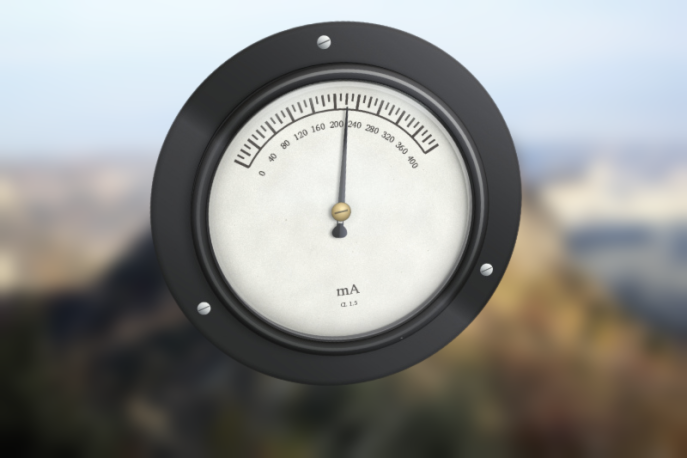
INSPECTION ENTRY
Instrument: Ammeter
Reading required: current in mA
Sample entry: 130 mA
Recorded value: 220 mA
